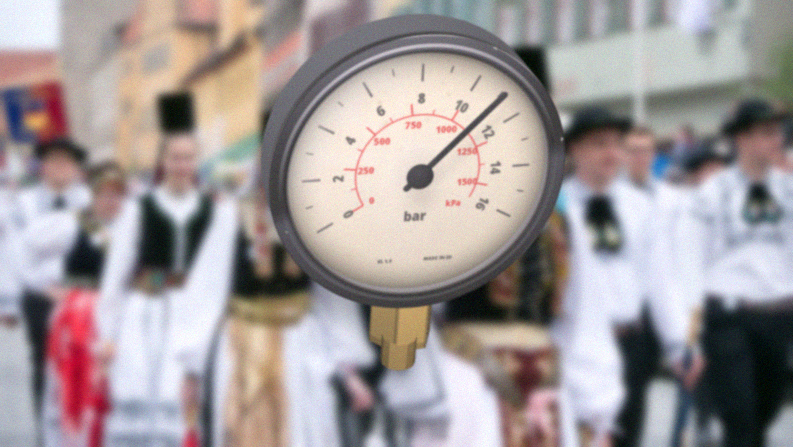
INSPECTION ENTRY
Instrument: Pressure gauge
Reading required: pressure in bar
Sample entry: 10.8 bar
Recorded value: 11 bar
